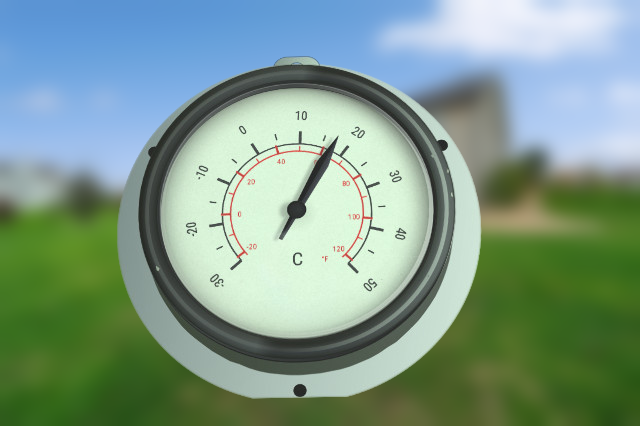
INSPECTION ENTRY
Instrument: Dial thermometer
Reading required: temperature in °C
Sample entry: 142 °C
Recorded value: 17.5 °C
